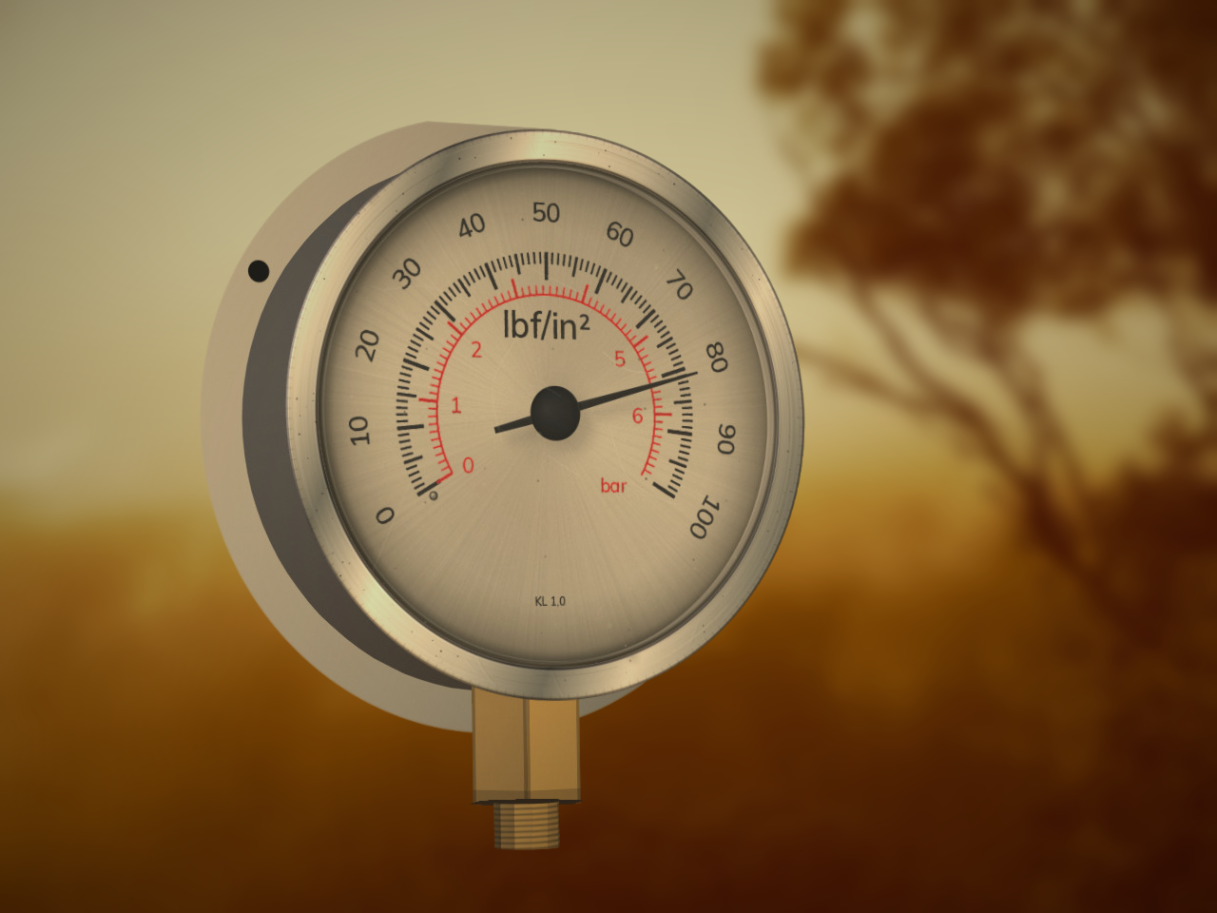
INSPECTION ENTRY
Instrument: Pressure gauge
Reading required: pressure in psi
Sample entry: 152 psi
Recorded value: 81 psi
